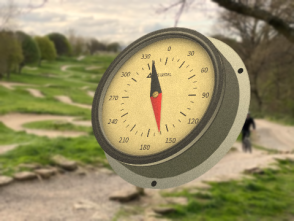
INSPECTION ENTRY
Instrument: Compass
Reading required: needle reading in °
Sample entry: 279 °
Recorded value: 160 °
